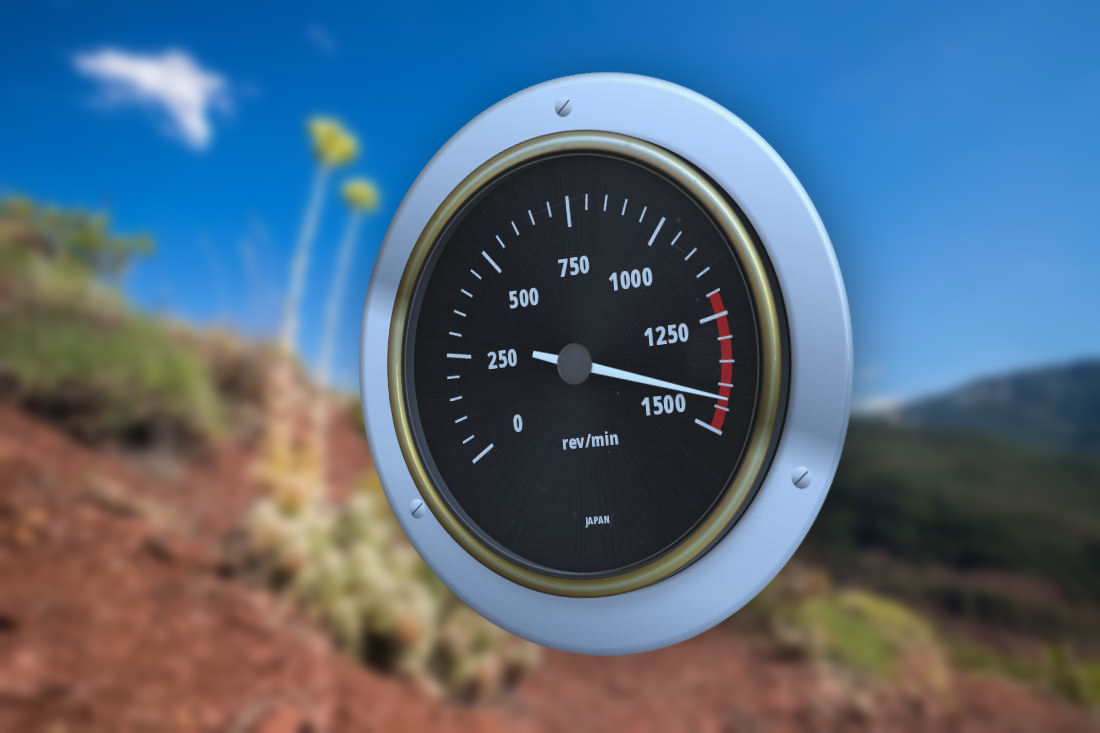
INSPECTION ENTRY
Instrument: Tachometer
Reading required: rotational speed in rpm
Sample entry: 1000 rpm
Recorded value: 1425 rpm
